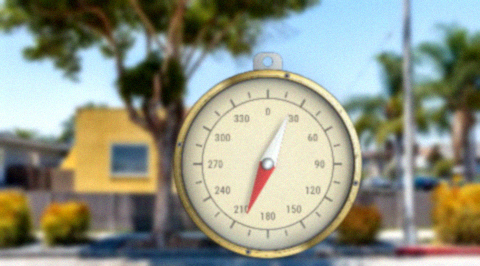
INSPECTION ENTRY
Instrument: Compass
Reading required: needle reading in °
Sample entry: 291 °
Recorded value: 202.5 °
